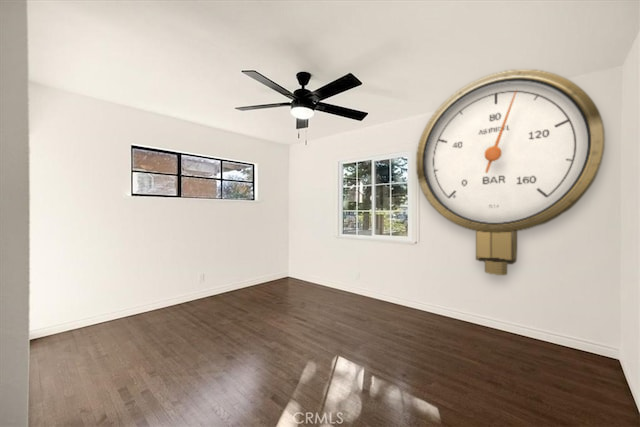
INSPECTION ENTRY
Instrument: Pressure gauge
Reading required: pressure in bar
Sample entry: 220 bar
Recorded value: 90 bar
